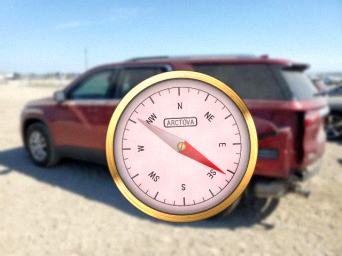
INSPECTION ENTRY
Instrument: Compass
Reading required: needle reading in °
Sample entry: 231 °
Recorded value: 125 °
